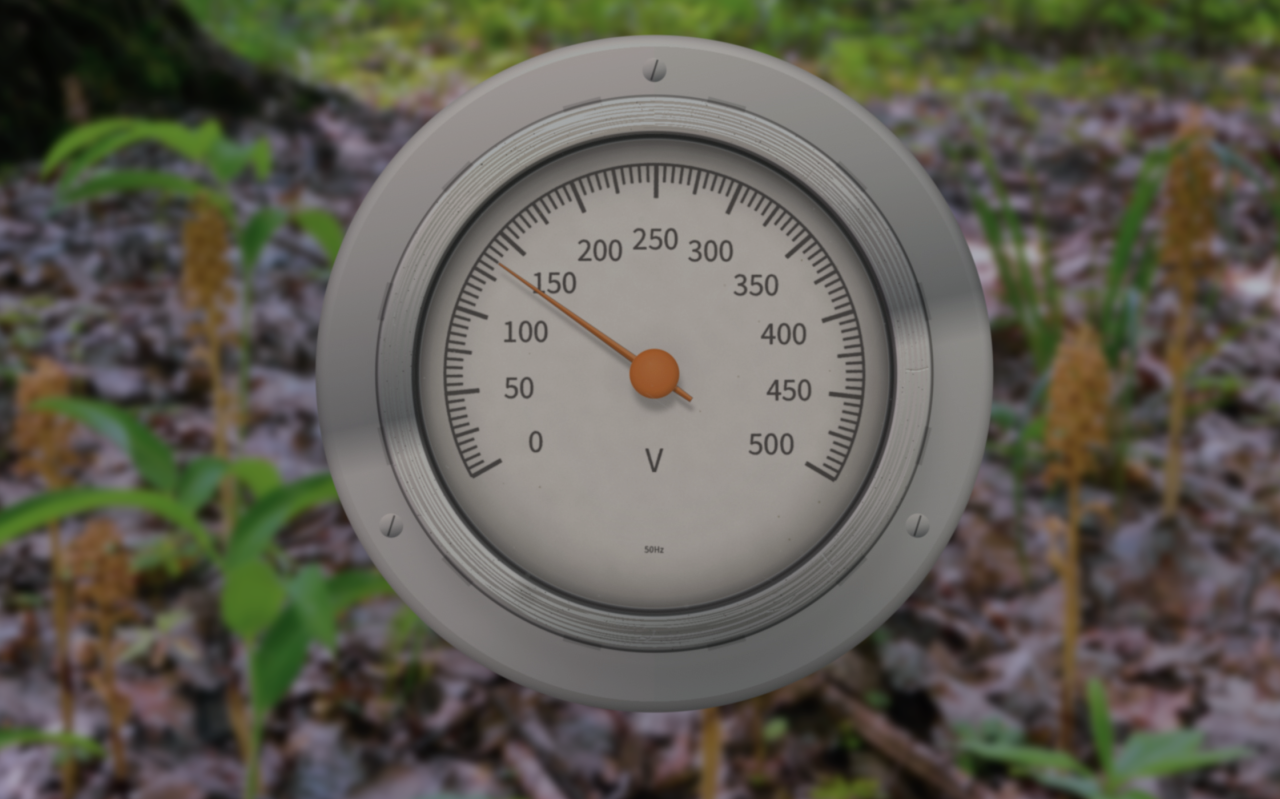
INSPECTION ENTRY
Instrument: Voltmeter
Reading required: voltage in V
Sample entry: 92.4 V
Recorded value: 135 V
